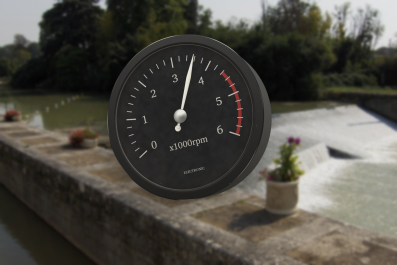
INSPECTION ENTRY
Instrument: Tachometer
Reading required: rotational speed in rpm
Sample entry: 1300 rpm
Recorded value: 3600 rpm
